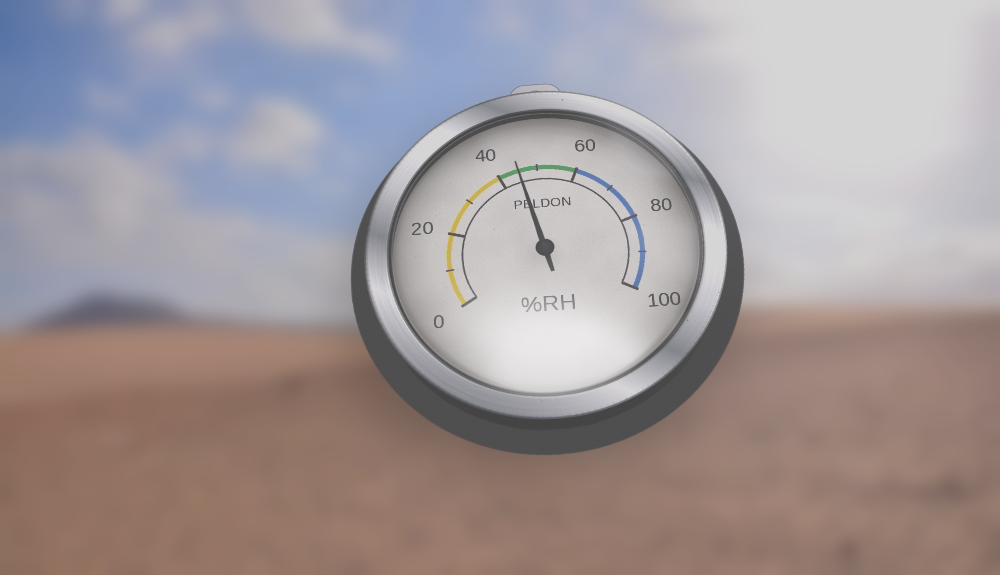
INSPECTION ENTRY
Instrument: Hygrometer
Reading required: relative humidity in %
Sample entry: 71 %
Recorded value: 45 %
